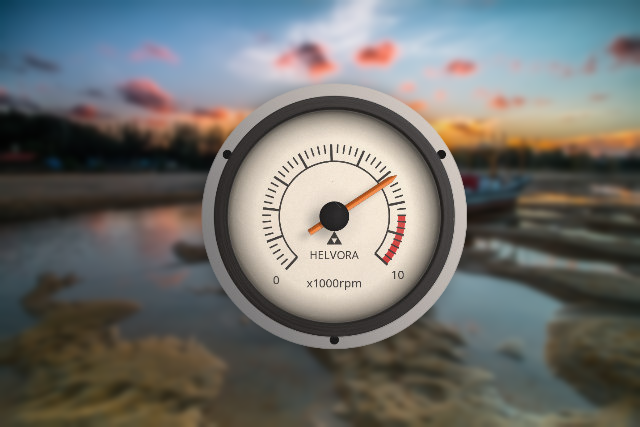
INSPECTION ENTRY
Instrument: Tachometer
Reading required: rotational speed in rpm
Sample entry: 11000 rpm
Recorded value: 7200 rpm
